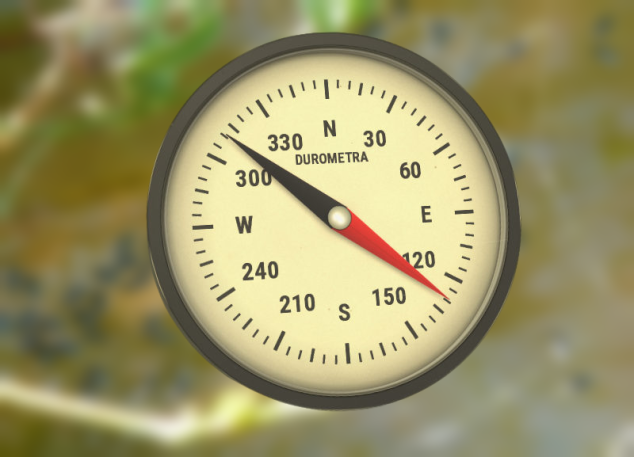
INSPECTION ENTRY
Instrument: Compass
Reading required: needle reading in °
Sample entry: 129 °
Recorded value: 130 °
